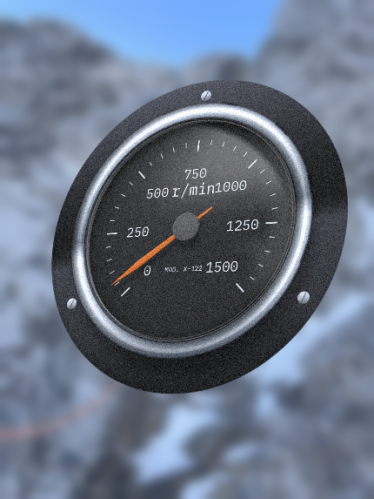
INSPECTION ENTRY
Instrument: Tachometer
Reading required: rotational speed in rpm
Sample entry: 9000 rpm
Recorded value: 50 rpm
